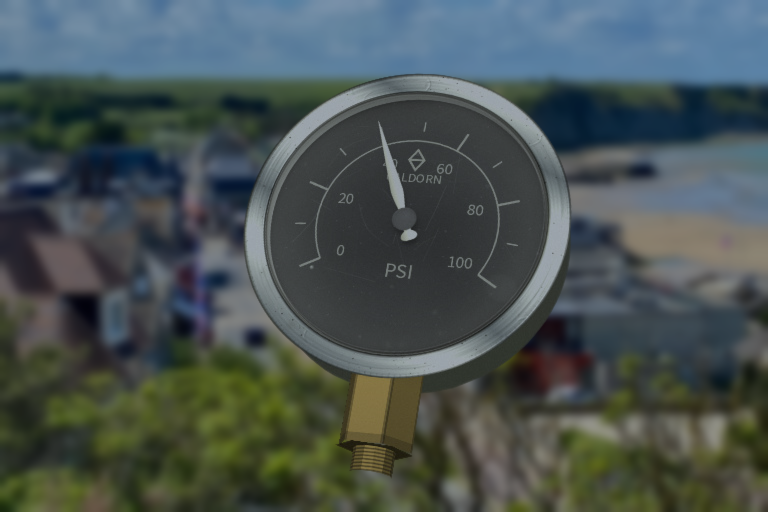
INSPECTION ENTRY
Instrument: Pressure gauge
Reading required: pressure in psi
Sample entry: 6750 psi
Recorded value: 40 psi
